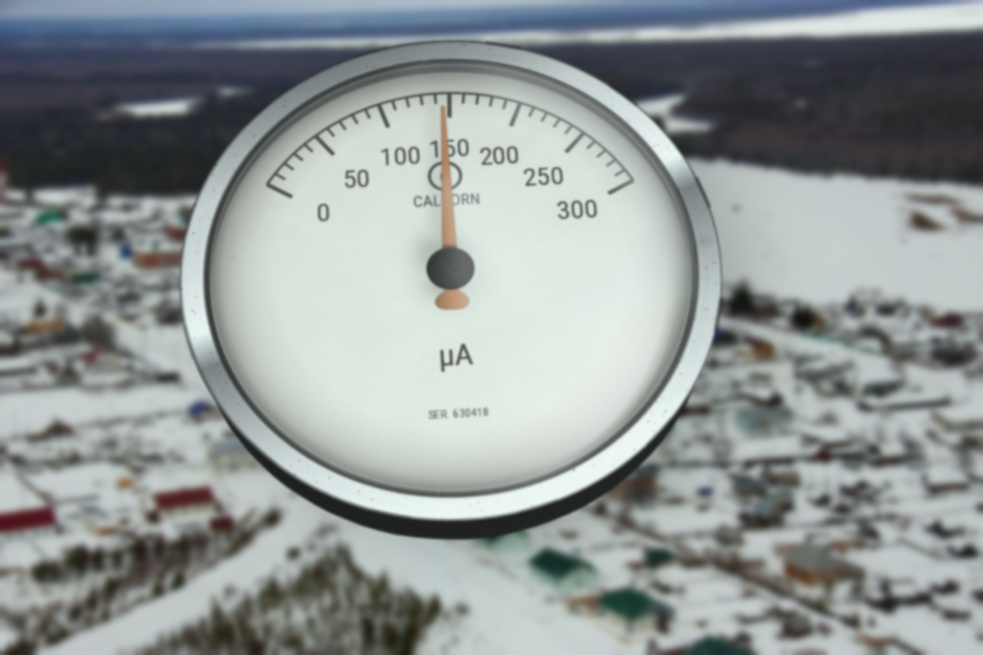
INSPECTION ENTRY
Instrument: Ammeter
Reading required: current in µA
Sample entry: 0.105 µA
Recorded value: 145 µA
